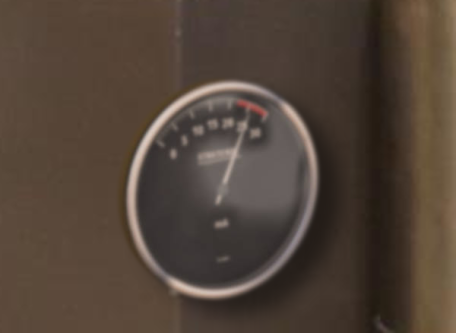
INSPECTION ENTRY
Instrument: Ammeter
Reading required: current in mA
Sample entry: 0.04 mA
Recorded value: 25 mA
